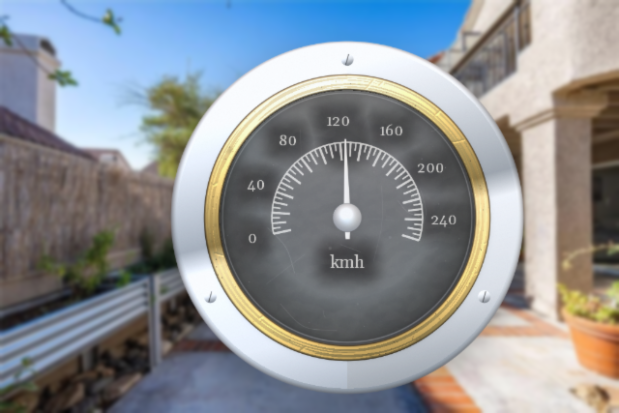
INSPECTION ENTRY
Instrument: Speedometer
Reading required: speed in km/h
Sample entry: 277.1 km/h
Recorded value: 125 km/h
